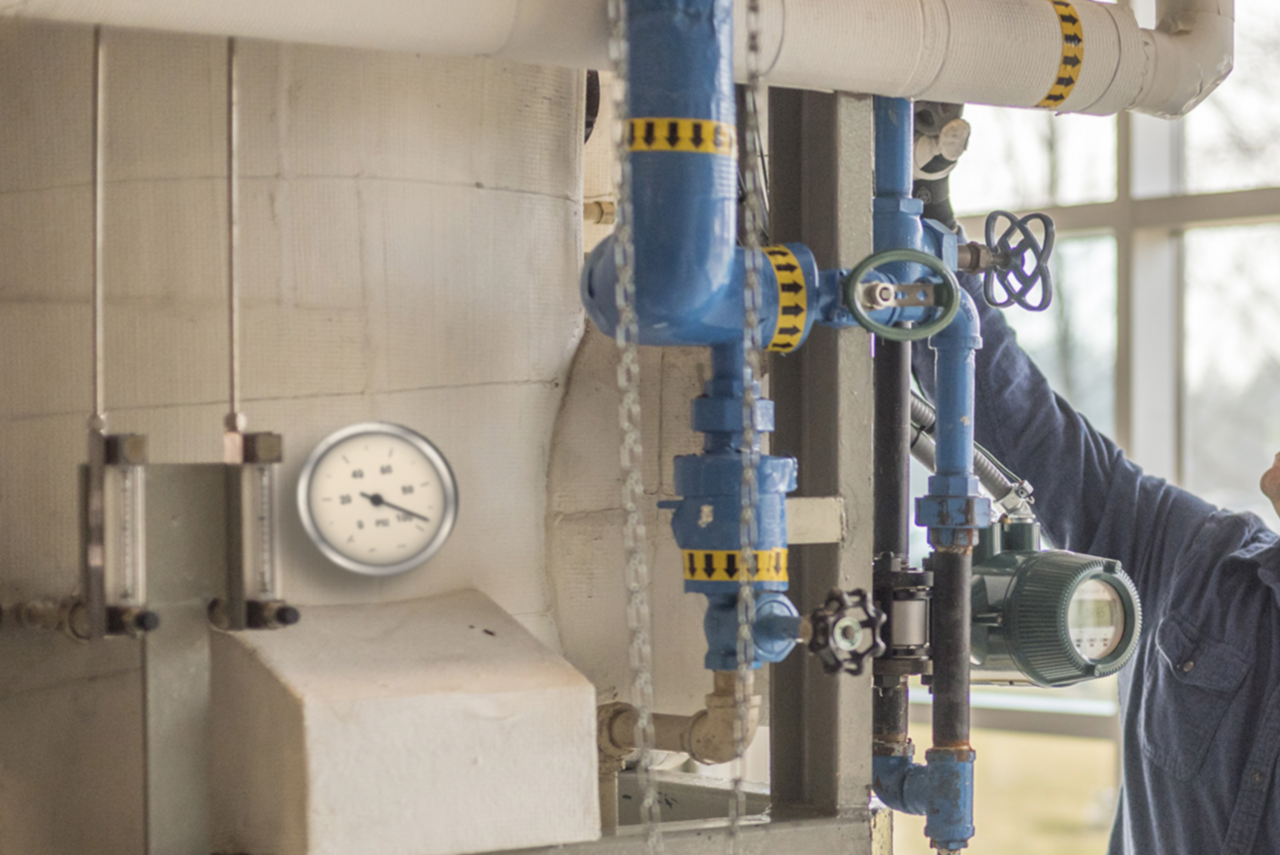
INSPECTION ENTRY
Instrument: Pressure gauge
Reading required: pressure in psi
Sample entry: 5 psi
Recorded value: 95 psi
